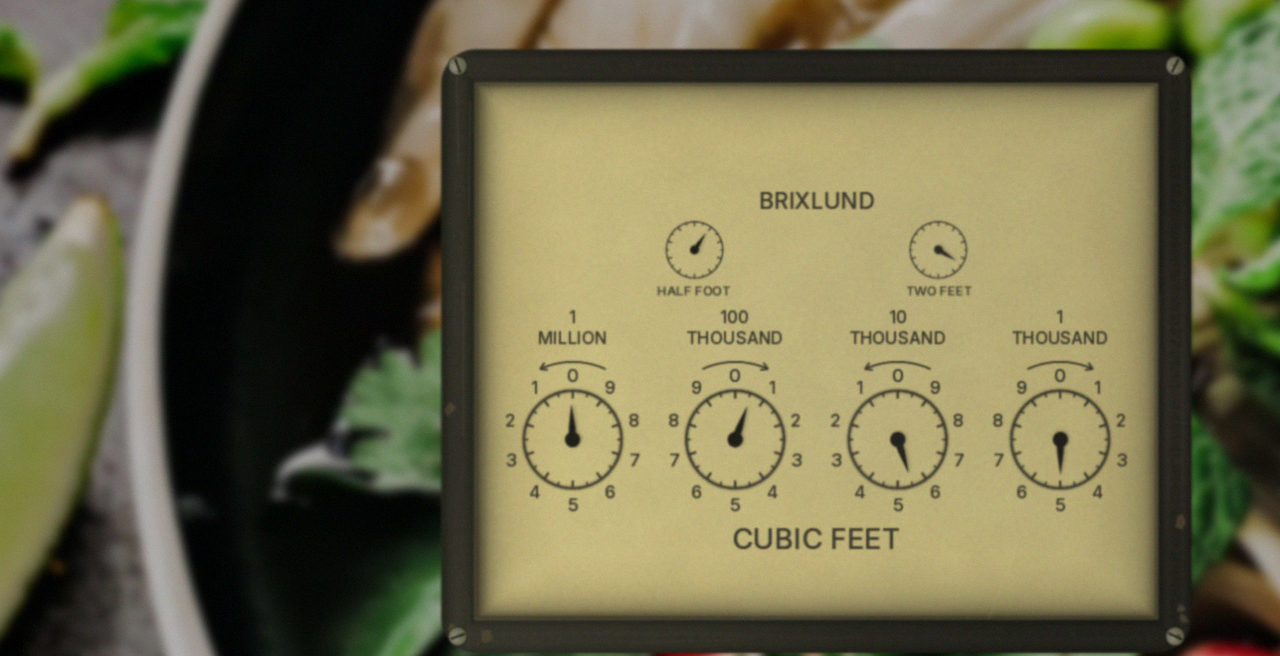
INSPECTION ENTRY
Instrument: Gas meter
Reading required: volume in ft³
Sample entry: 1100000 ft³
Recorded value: 5500 ft³
